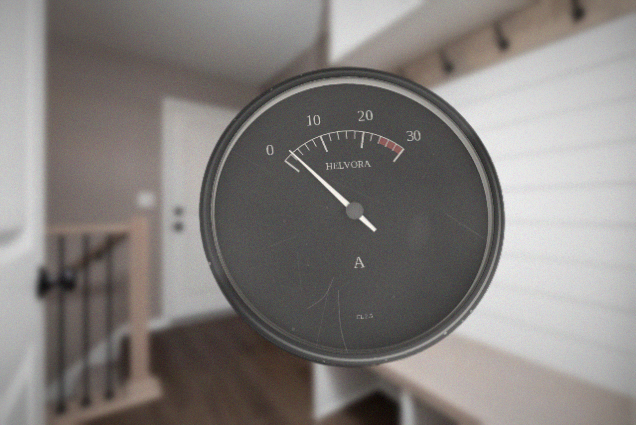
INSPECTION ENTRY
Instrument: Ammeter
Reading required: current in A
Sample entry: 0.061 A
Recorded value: 2 A
